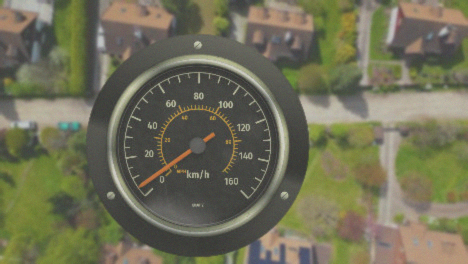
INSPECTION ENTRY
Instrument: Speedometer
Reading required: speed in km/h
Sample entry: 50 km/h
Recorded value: 5 km/h
